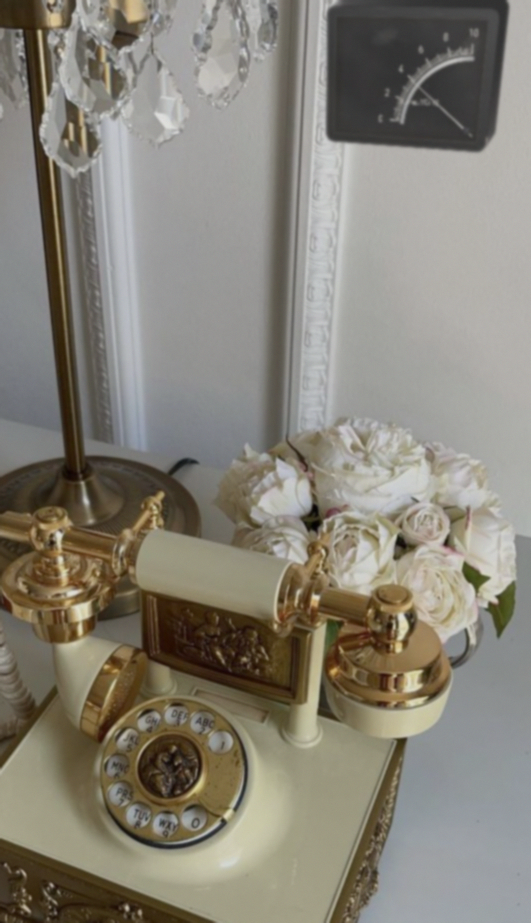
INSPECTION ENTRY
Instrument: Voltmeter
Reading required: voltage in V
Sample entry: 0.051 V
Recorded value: 4 V
